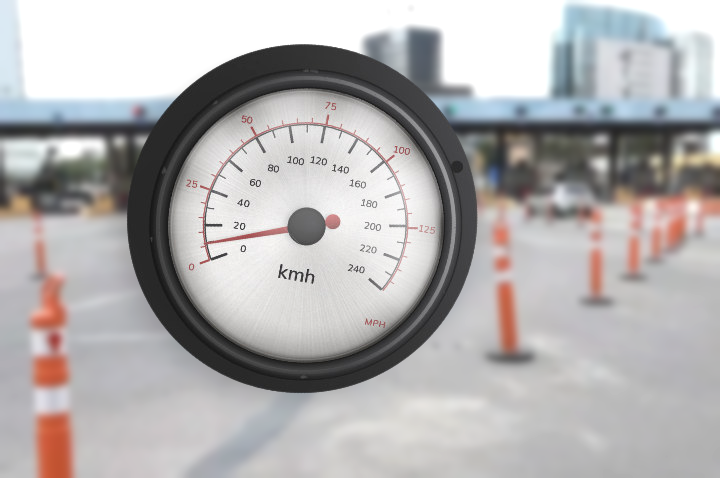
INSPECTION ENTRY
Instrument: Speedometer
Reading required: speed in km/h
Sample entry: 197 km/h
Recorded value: 10 km/h
